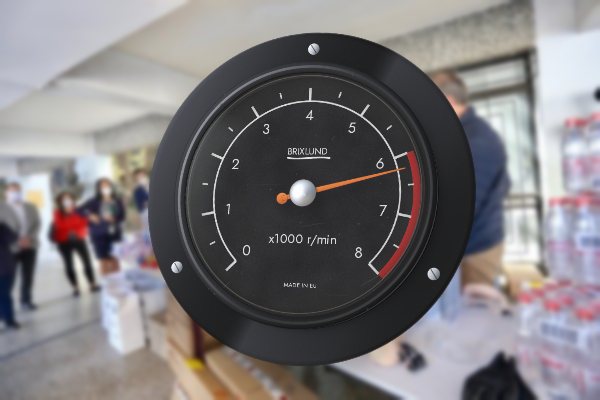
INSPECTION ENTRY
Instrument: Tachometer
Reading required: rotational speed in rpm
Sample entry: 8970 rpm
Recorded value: 6250 rpm
